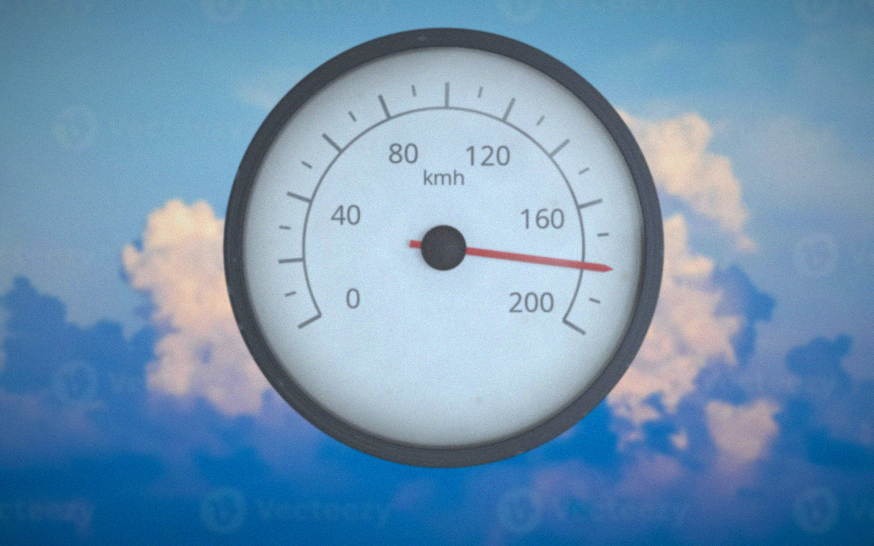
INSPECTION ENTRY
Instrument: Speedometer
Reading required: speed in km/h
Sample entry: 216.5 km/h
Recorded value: 180 km/h
